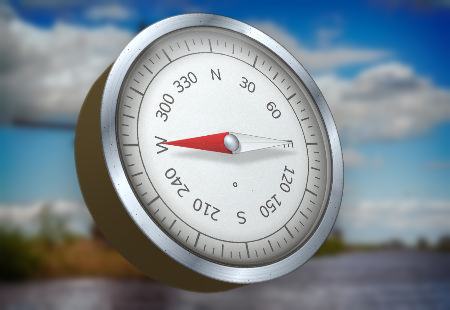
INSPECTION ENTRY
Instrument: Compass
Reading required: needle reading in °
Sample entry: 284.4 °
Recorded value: 270 °
